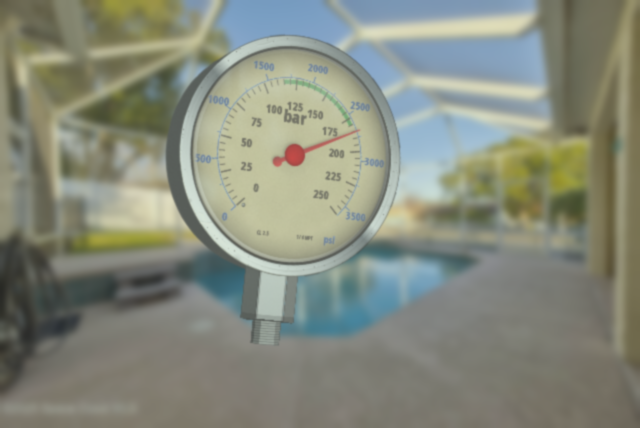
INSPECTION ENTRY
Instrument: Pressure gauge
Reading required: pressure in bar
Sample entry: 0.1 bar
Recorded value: 185 bar
